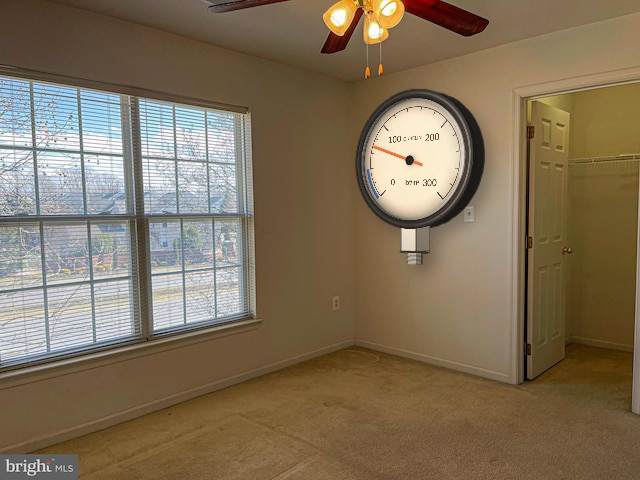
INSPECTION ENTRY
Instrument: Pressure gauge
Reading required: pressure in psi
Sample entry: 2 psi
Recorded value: 70 psi
